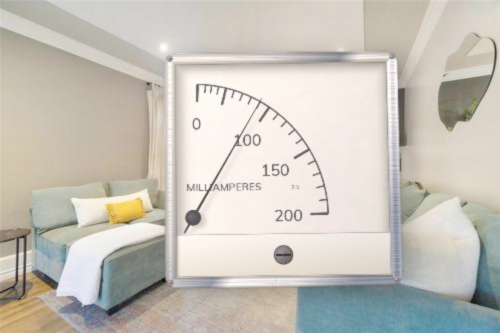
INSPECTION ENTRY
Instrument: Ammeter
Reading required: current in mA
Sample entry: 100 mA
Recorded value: 90 mA
